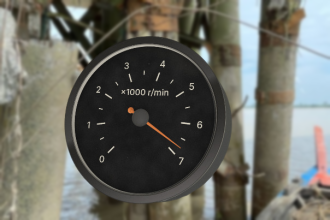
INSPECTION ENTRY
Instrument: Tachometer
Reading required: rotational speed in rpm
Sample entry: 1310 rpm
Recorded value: 6750 rpm
